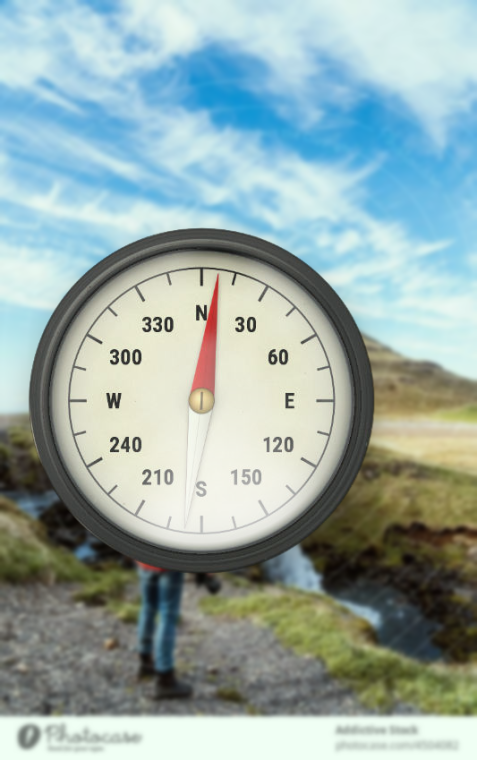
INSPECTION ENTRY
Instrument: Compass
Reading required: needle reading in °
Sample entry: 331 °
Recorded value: 7.5 °
